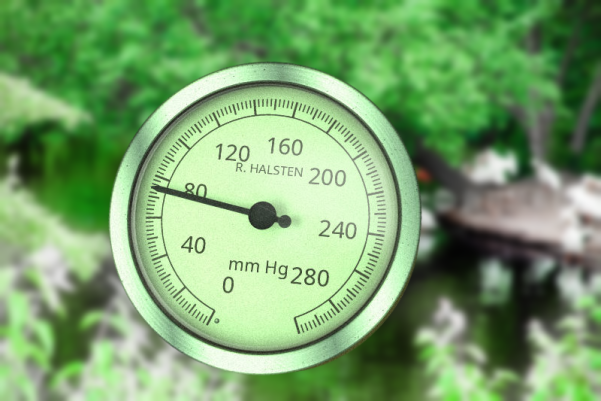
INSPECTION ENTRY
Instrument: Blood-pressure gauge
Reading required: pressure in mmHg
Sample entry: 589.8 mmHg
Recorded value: 74 mmHg
